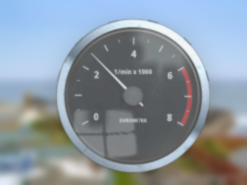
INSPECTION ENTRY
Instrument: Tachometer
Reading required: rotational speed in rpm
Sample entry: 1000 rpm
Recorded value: 2500 rpm
